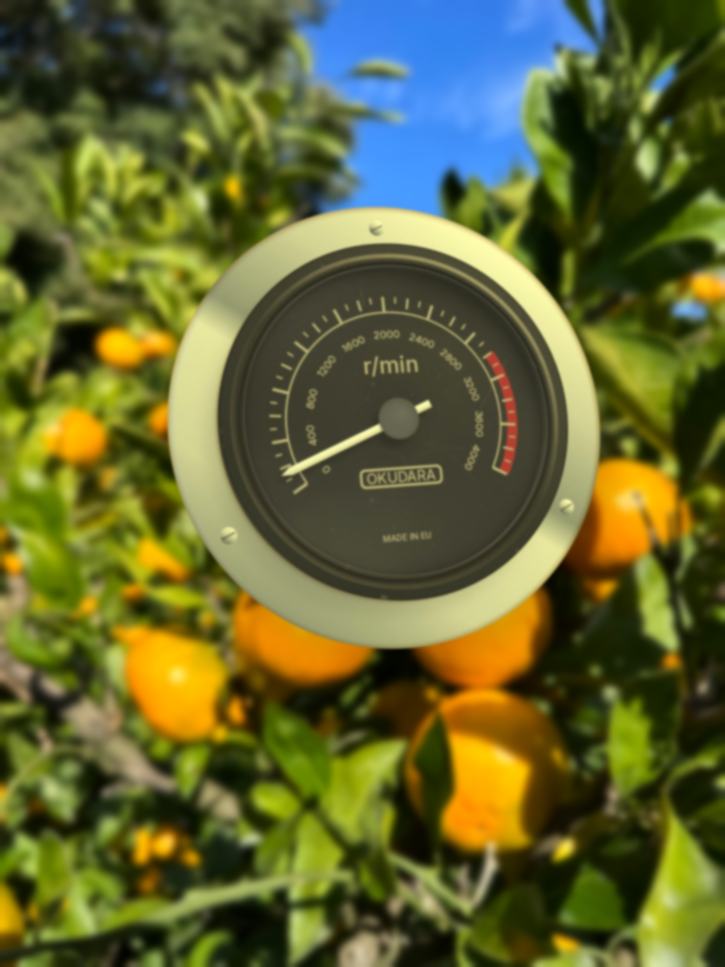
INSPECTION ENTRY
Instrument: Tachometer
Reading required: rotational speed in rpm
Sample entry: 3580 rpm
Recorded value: 150 rpm
